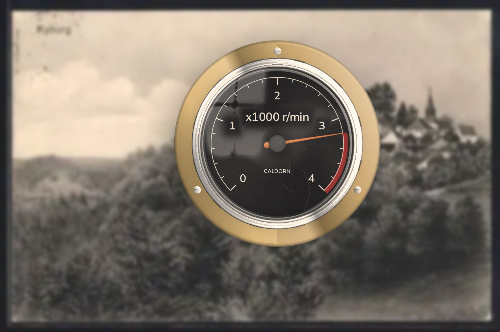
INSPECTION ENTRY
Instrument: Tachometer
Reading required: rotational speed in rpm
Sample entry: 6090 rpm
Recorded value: 3200 rpm
